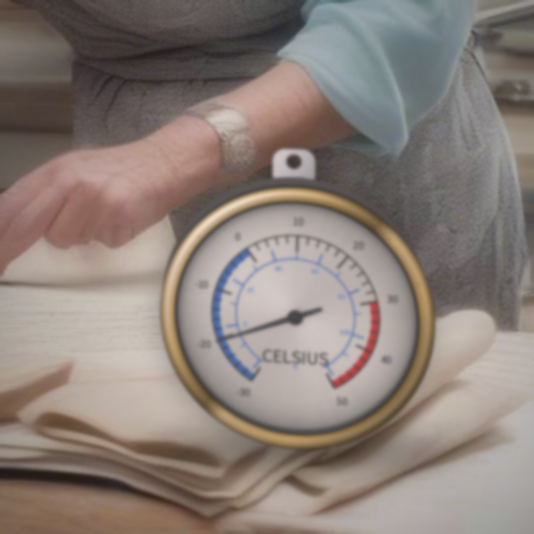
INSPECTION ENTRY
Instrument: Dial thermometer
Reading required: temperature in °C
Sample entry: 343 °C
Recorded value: -20 °C
